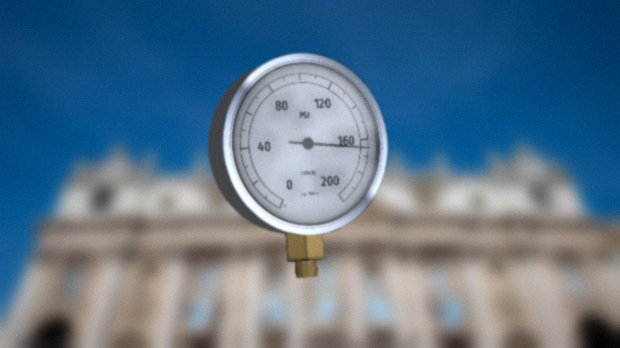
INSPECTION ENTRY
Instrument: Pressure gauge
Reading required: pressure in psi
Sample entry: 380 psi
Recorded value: 165 psi
